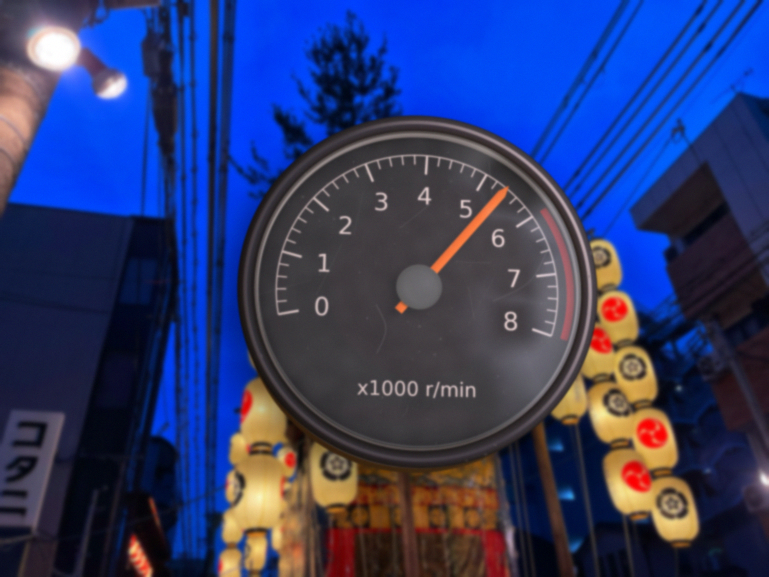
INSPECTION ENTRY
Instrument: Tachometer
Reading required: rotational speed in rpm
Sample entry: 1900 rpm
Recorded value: 5400 rpm
